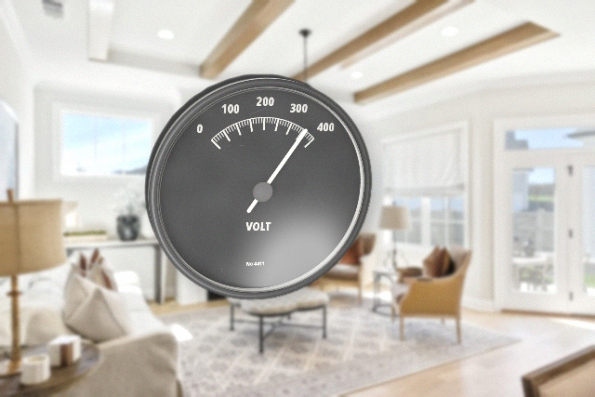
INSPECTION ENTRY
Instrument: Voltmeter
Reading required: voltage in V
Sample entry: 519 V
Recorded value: 350 V
